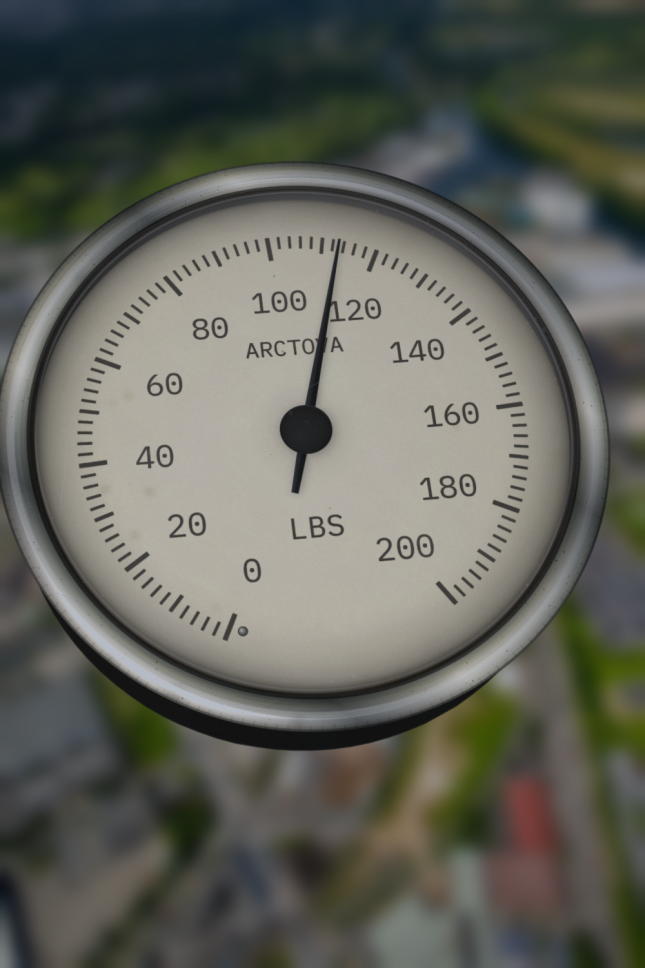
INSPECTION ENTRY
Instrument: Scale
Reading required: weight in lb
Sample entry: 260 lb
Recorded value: 113 lb
